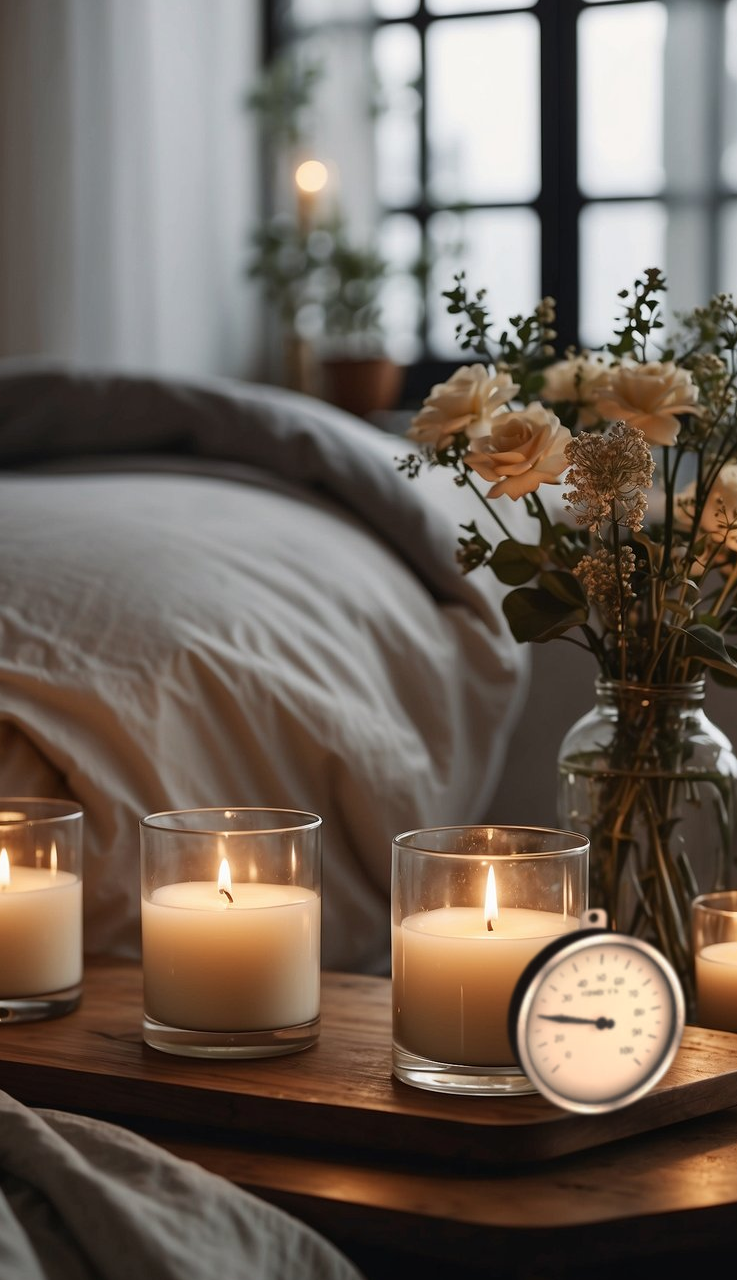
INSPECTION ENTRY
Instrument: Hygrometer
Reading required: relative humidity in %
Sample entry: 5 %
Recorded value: 20 %
